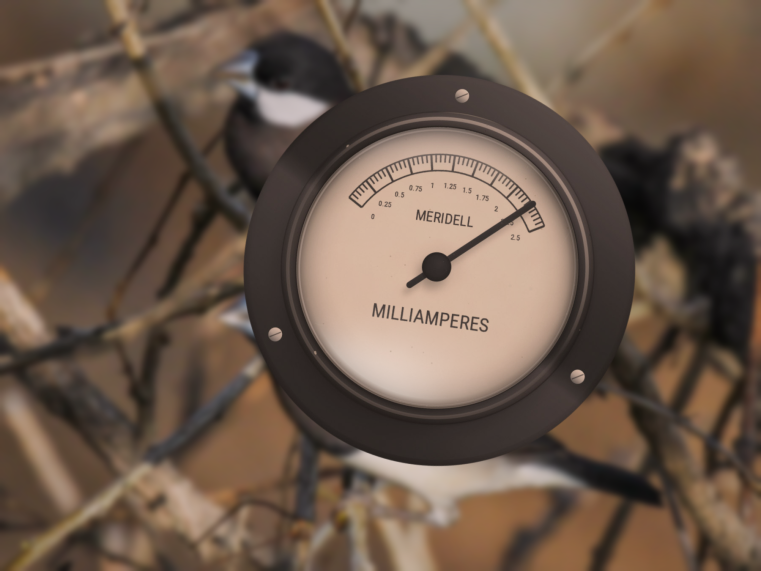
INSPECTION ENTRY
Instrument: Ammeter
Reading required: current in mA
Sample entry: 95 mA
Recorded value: 2.25 mA
